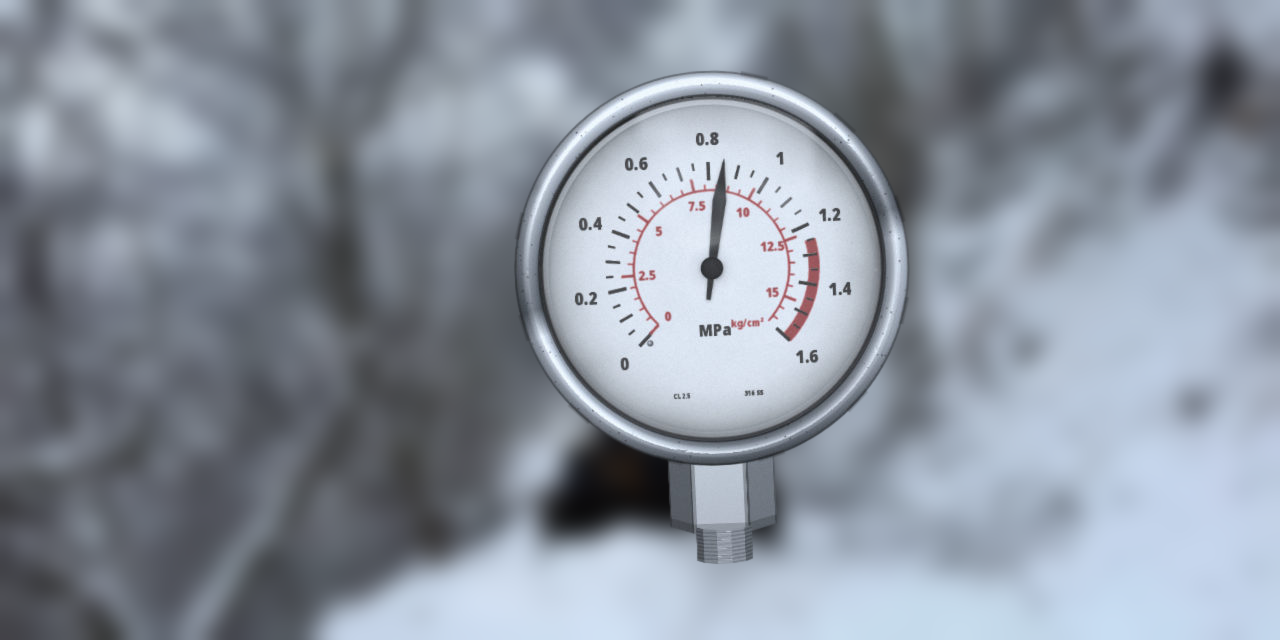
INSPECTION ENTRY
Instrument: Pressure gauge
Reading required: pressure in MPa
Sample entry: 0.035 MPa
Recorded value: 0.85 MPa
